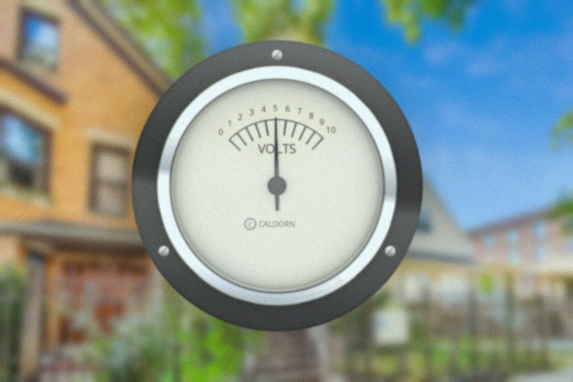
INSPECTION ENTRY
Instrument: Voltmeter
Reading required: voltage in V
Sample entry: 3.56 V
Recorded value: 5 V
